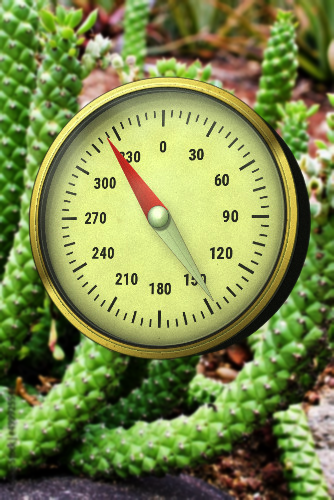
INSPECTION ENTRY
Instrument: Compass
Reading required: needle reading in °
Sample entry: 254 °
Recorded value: 325 °
